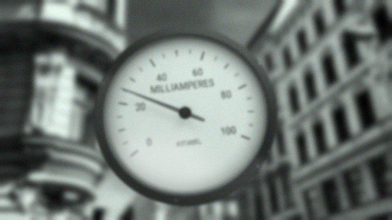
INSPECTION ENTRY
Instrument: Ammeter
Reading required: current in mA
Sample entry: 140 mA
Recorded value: 25 mA
